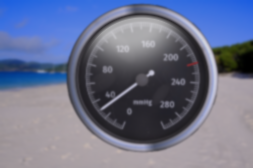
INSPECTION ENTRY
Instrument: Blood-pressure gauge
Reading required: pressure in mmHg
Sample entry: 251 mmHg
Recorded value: 30 mmHg
